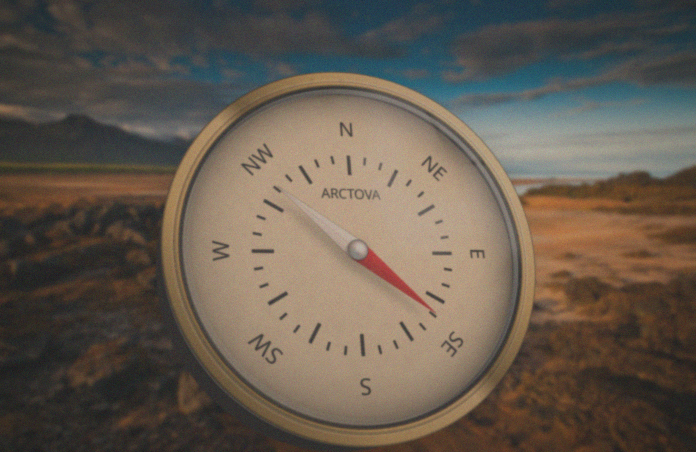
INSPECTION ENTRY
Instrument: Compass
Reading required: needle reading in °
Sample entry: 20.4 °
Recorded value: 130 °
